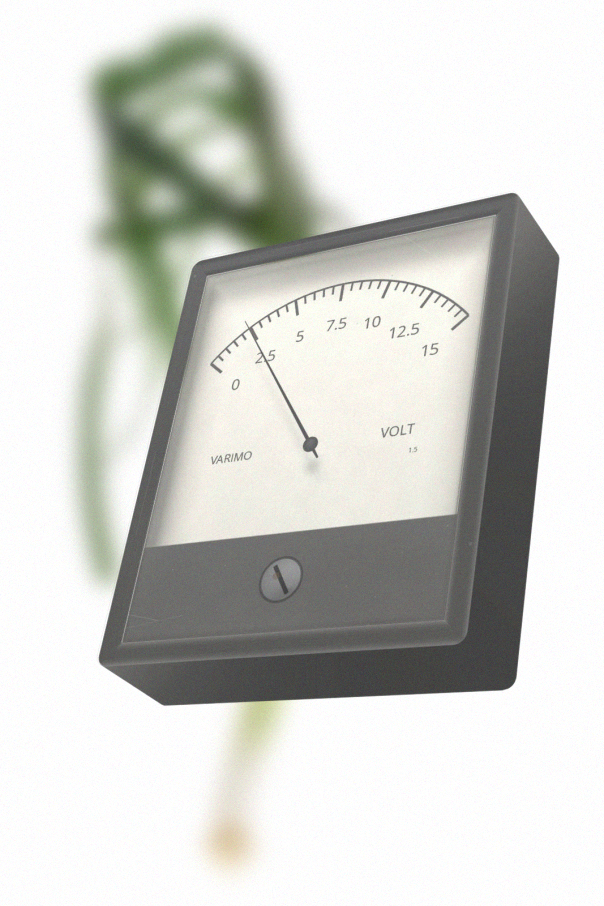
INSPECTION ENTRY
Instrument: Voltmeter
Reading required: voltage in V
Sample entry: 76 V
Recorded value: 2.5 V
